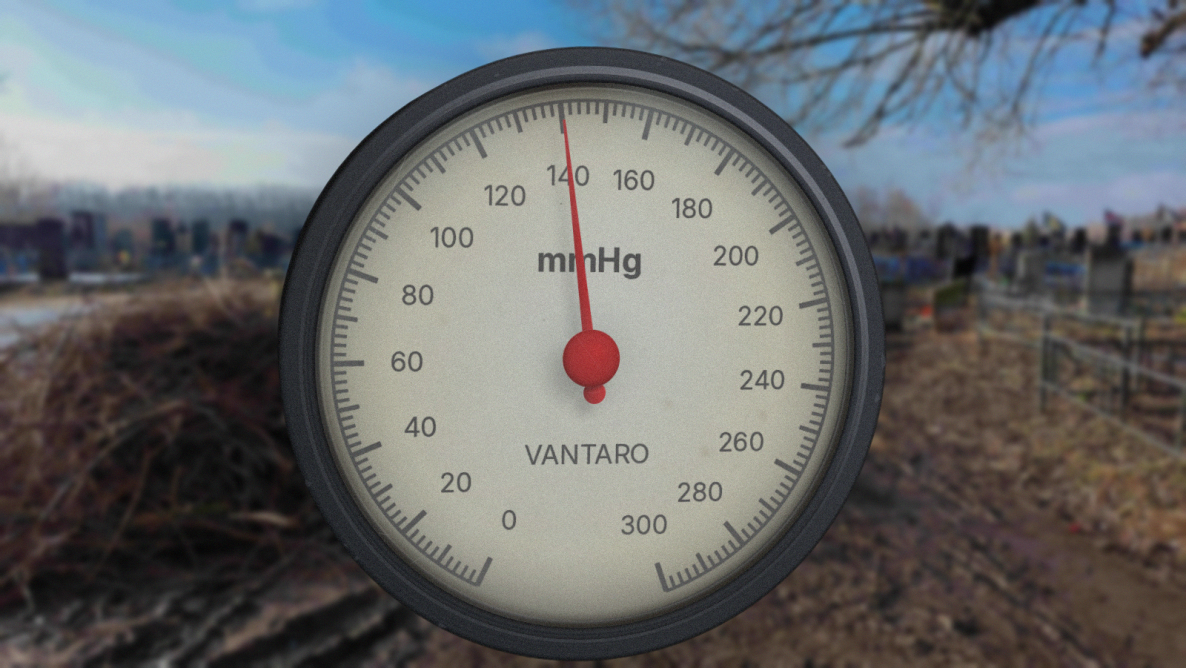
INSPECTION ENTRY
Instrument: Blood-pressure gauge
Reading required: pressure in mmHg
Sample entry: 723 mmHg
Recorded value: 140 mmHg
